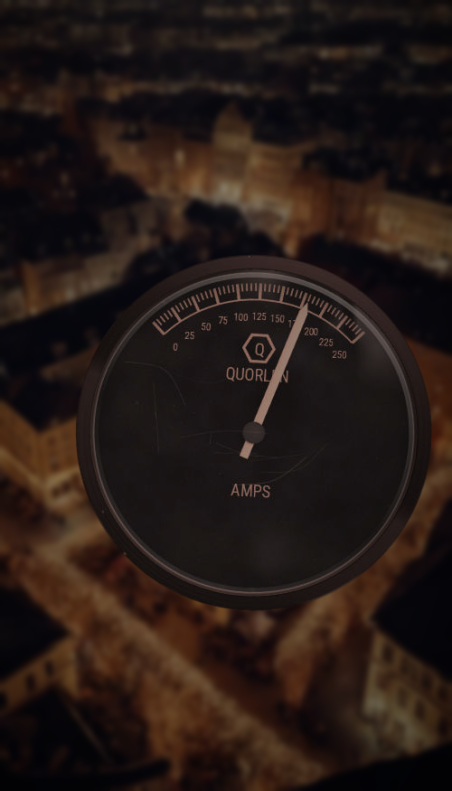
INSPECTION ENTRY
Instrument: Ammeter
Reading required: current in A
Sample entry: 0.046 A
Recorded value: 180 A
